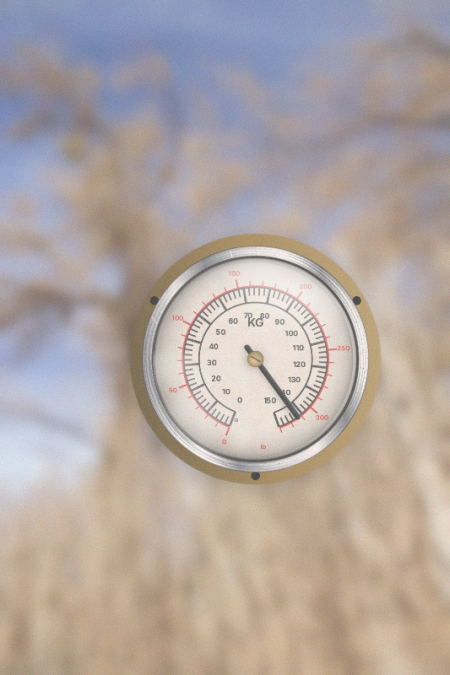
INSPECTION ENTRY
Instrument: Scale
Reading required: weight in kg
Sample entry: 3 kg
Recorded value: 142 kg
